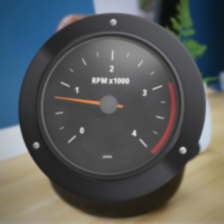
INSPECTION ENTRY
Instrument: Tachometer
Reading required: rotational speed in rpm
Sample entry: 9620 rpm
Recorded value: 750 rpm
